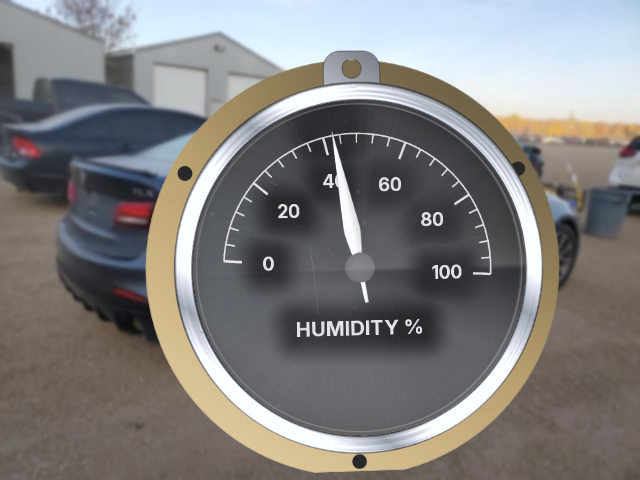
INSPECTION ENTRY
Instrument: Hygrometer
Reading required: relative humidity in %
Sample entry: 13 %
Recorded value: 42 %
